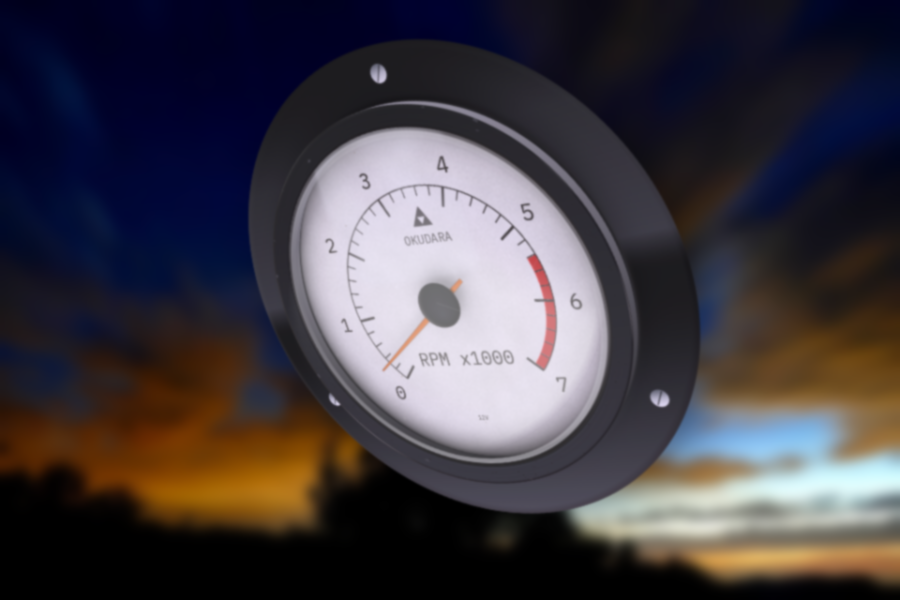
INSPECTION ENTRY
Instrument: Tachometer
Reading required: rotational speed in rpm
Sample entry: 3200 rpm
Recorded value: 300 rpm
